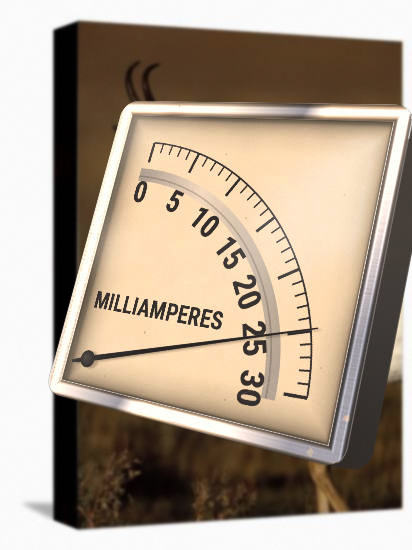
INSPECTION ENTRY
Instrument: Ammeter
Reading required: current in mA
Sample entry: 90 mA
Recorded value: 25 mA
